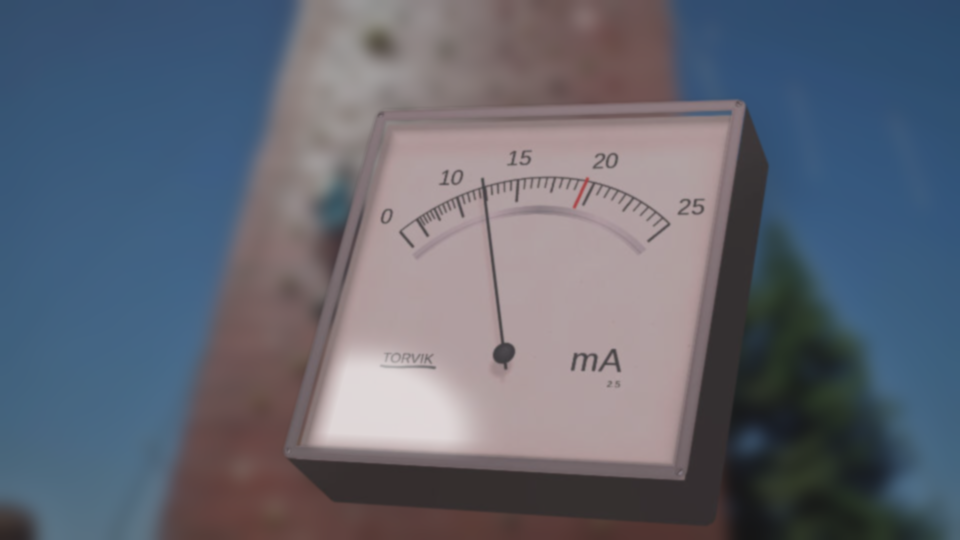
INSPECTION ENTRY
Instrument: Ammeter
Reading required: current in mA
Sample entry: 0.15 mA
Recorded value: 12.5 mA
